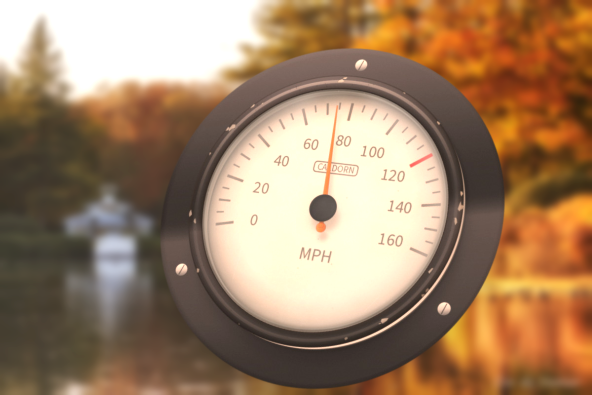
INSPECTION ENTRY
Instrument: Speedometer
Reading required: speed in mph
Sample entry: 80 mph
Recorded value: 75 mph
